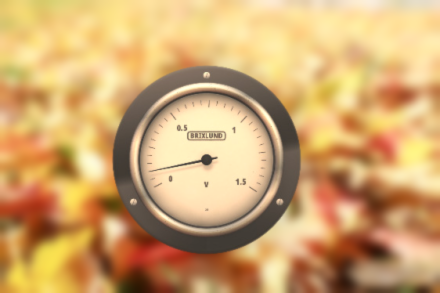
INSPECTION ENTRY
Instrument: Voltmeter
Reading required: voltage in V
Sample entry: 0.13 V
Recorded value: 0.1 V
